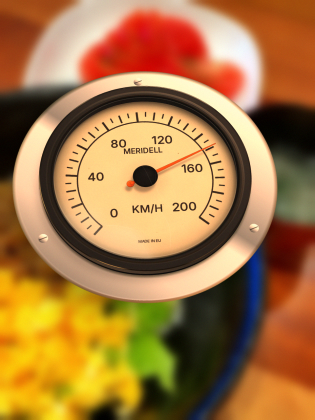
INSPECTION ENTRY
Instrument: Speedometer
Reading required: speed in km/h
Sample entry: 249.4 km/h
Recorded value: 150 km/h
